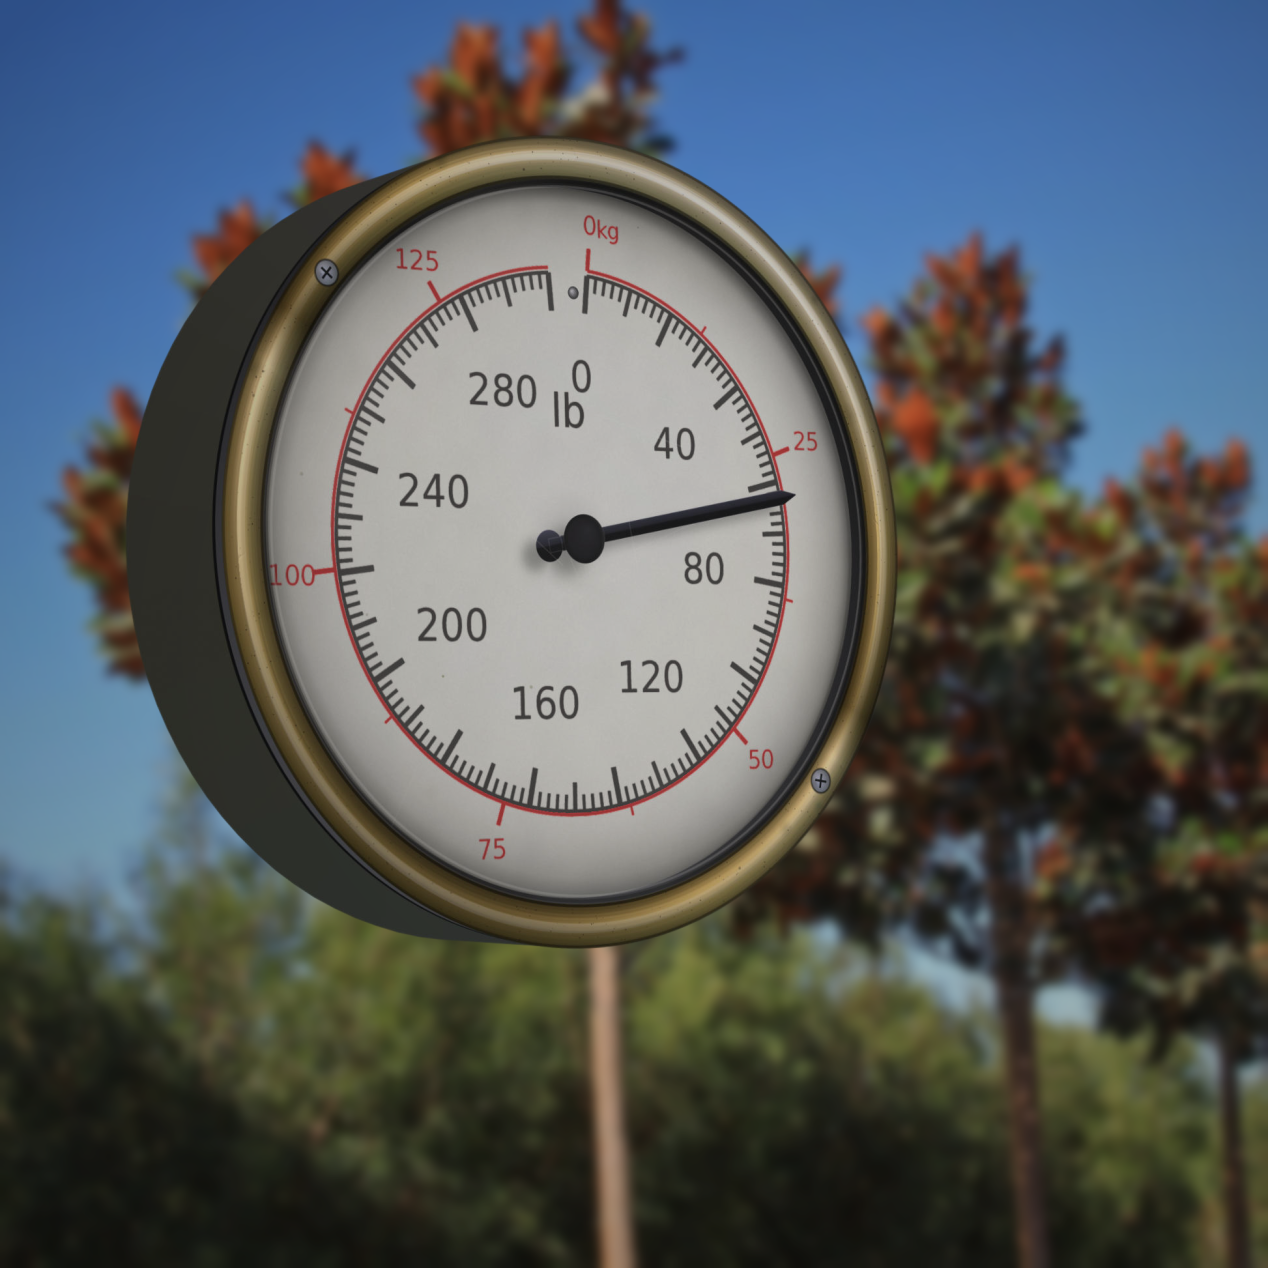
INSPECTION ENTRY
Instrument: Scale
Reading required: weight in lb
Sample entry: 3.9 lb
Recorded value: 63 lb
